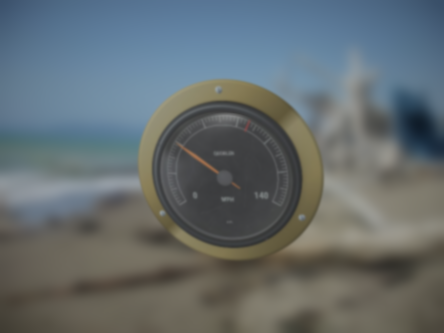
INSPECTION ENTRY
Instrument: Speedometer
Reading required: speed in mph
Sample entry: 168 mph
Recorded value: 40 mph
